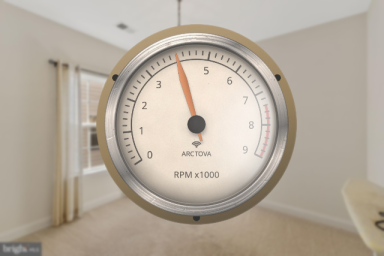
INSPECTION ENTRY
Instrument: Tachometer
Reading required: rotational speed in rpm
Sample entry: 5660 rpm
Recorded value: 4000 rpm
